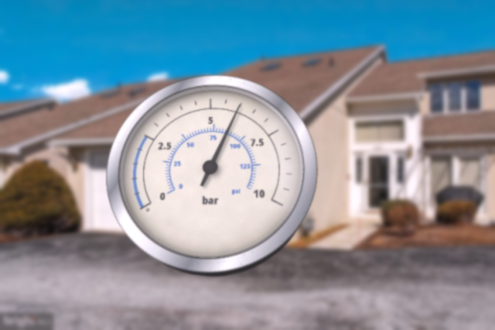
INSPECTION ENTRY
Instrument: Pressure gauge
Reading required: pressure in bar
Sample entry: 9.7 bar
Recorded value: 6 bar
